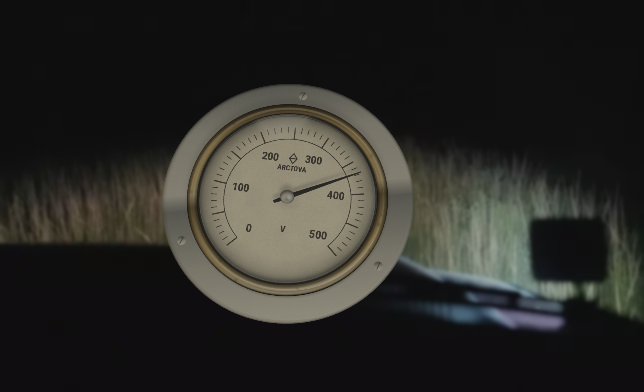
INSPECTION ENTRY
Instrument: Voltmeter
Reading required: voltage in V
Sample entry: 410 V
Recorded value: 370 V
